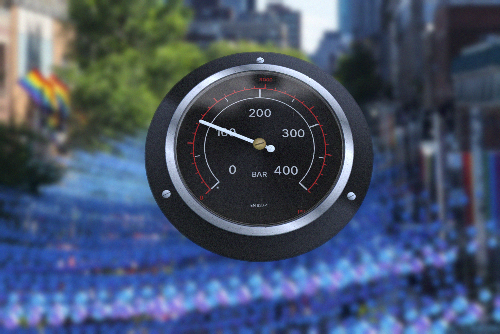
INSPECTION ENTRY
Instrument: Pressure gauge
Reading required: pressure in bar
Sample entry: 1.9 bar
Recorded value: 100 bar
